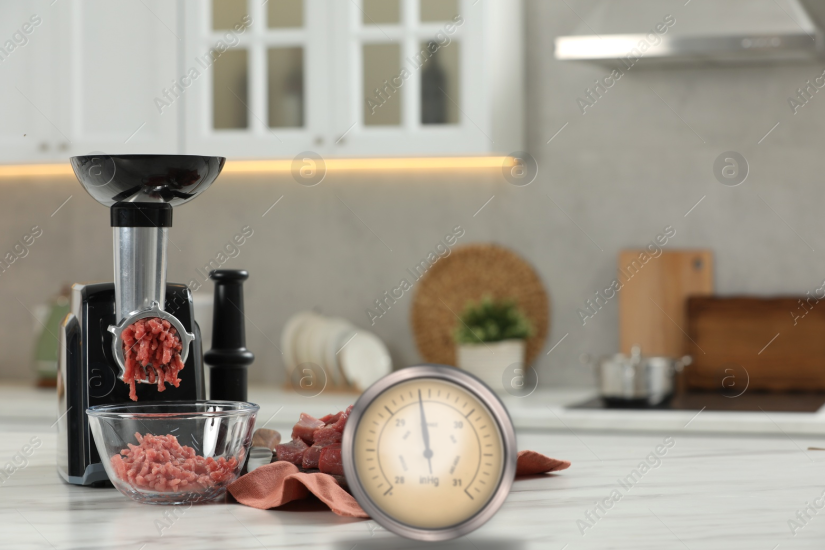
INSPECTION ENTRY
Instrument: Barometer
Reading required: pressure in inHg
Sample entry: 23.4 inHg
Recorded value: 29.4 inHg
